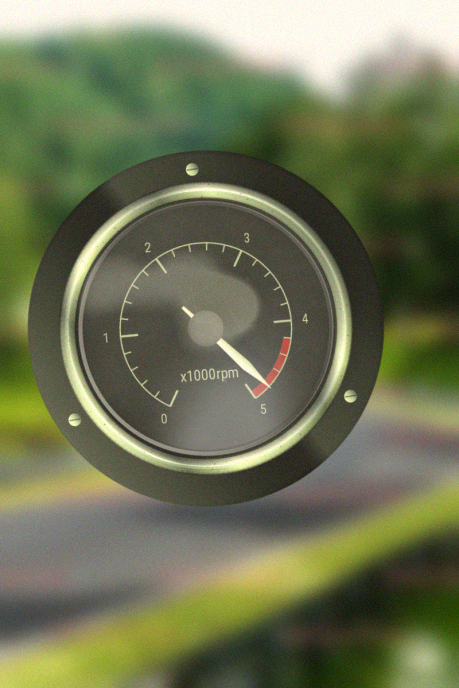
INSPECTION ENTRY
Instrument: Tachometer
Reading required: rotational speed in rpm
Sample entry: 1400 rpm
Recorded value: 4800 rpm
